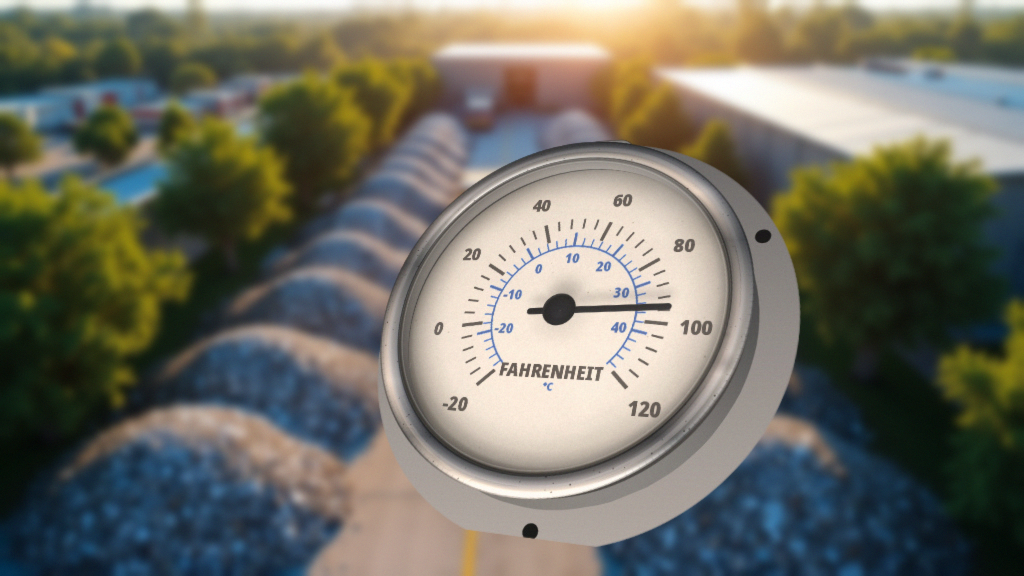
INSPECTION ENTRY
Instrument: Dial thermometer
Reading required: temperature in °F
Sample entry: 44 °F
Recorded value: 96 °F
